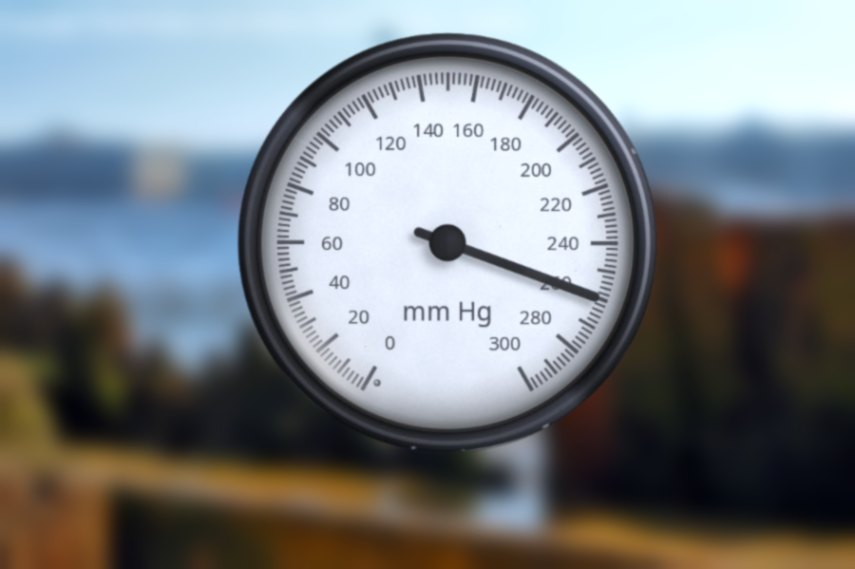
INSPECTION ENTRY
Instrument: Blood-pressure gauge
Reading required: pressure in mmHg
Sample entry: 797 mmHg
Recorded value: 260 mmHg
